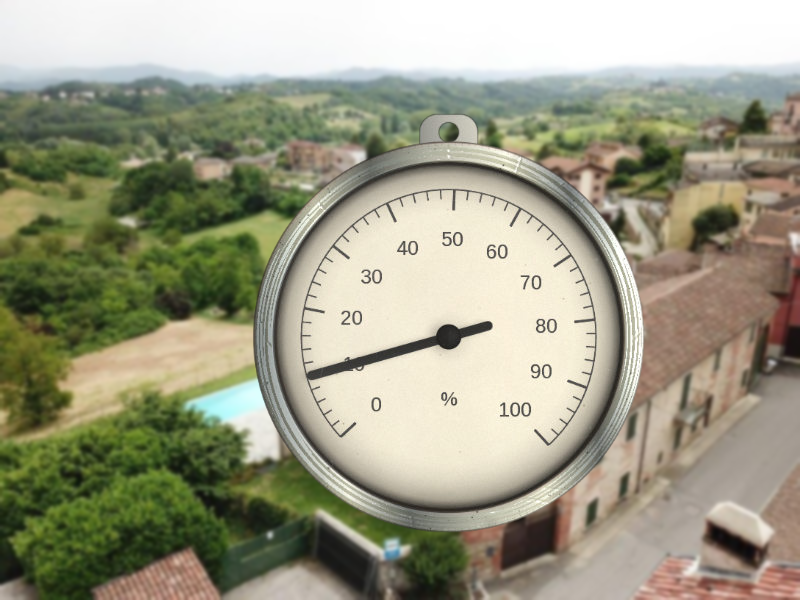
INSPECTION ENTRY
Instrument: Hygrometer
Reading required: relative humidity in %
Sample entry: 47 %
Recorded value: 10 %
